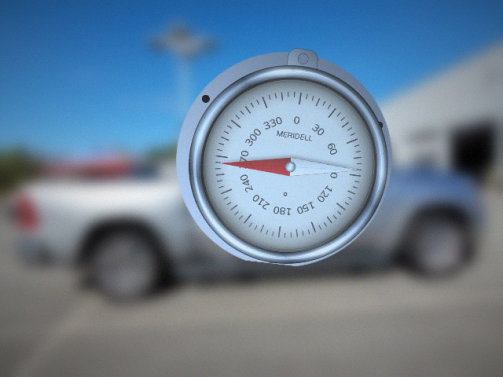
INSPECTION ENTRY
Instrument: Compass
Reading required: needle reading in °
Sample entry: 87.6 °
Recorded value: 265 °
